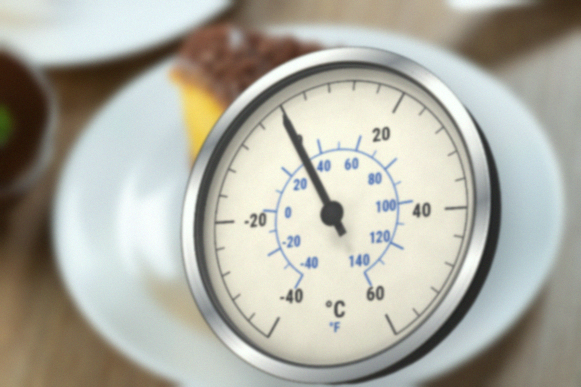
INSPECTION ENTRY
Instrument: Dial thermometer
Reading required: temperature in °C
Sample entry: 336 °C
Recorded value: 0 °C
